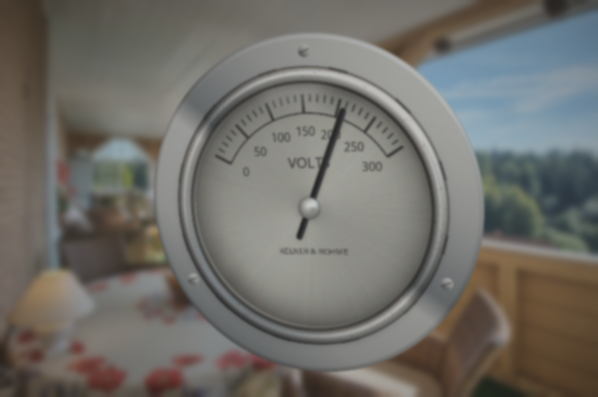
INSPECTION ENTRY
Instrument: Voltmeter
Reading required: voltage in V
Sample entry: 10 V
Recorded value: 210 V
